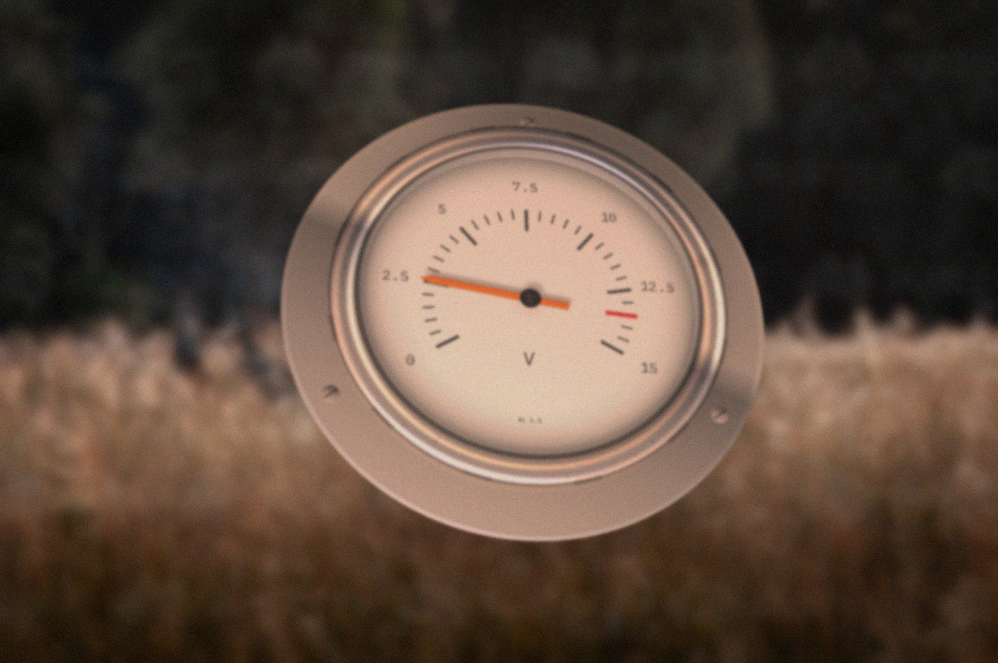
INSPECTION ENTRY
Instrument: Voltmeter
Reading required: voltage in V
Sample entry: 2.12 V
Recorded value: 2.5 V
